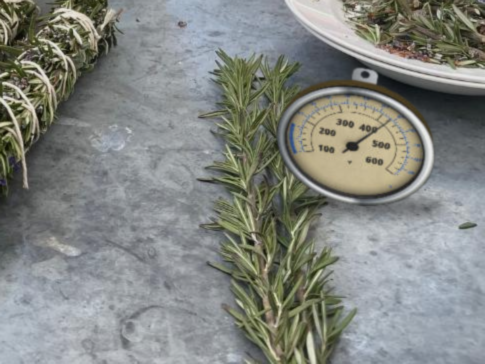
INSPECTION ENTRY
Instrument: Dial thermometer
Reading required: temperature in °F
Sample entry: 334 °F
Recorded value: 420 °F
